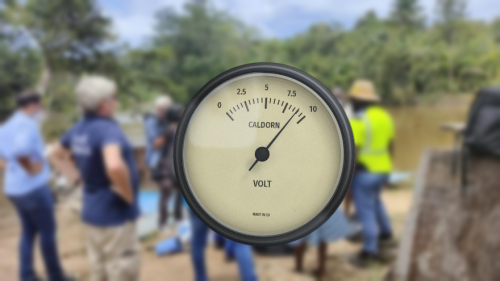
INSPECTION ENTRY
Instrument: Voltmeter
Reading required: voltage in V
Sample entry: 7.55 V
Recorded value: 9 V
